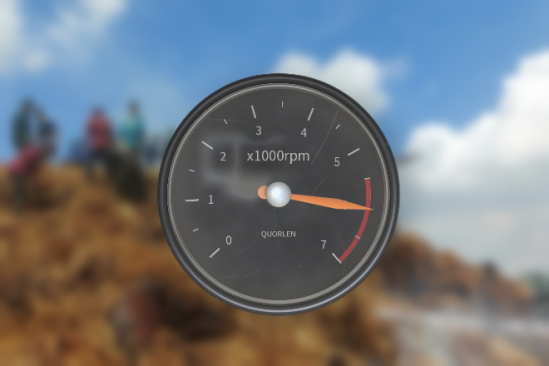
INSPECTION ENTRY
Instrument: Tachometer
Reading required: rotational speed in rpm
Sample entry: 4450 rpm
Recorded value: 6000 rpm
